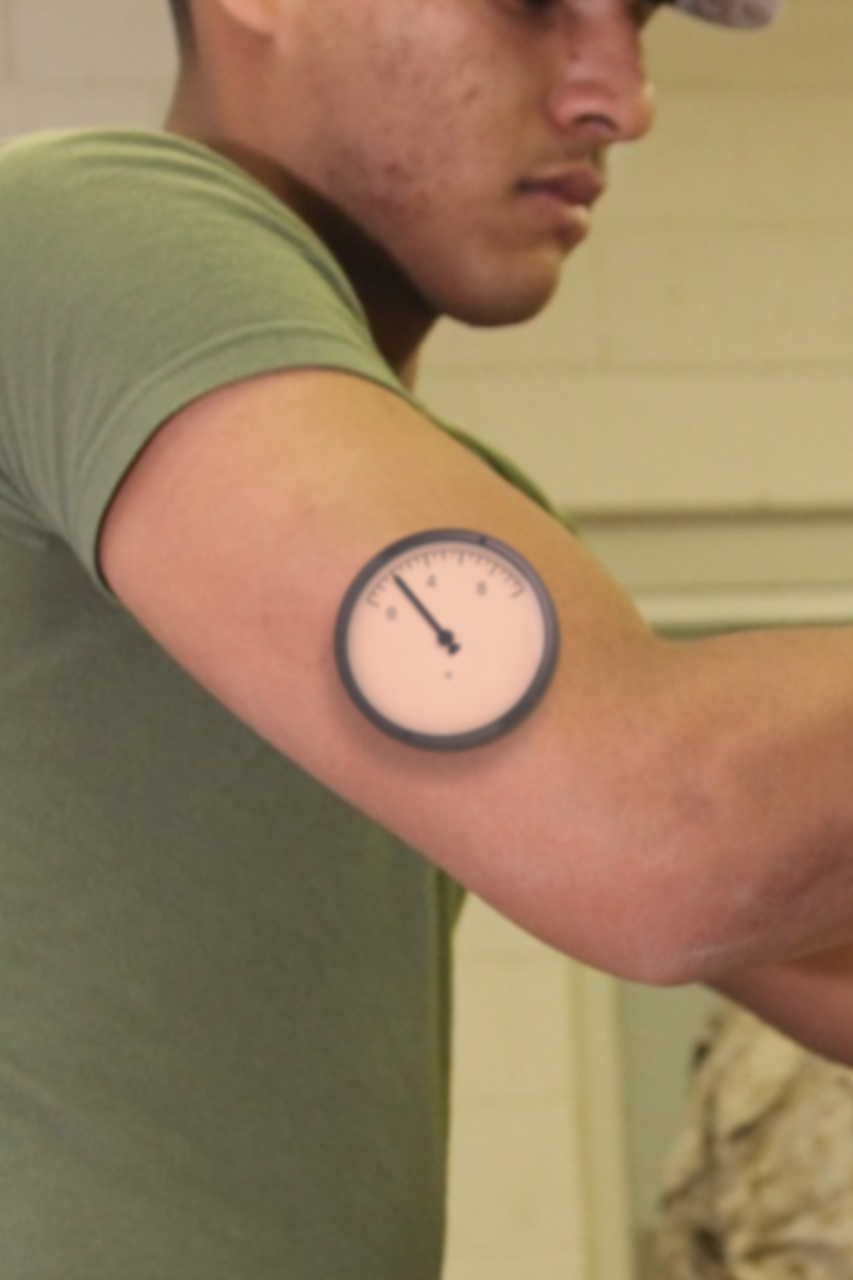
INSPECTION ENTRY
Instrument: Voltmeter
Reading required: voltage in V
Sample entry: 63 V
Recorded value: 2 V
